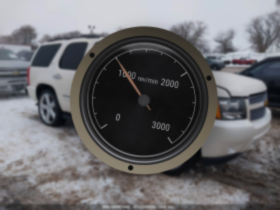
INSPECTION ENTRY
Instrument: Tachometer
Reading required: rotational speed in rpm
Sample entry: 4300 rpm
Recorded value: 1000 rpm
